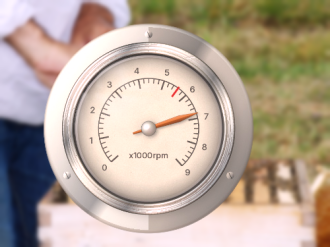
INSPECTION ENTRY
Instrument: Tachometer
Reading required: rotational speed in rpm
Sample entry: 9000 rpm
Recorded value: 6800 rpm
